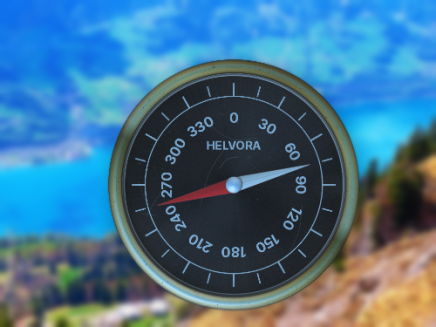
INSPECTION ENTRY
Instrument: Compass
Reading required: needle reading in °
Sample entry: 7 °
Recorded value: 255 °
